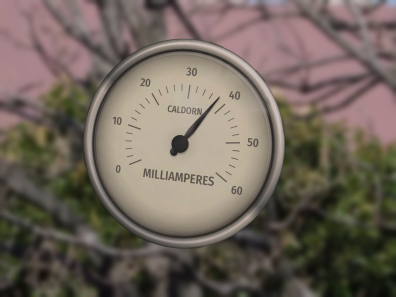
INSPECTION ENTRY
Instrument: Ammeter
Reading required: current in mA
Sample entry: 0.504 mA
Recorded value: 38 mA
